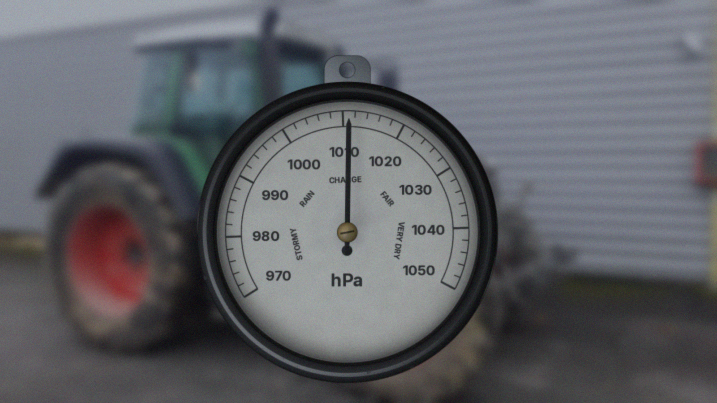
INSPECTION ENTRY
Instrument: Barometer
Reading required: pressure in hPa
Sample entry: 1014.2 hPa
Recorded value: 1011 hPa
